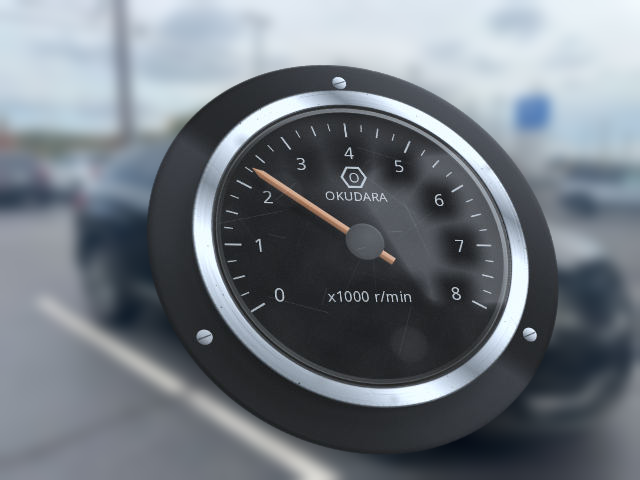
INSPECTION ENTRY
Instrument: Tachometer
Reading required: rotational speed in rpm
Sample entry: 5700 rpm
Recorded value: 2250 rpm
